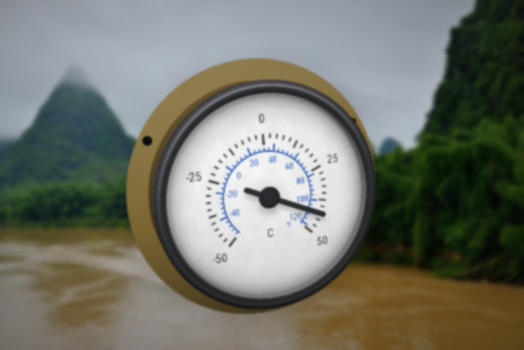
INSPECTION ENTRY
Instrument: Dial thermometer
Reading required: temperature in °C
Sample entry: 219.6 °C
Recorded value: 42.5 °C
